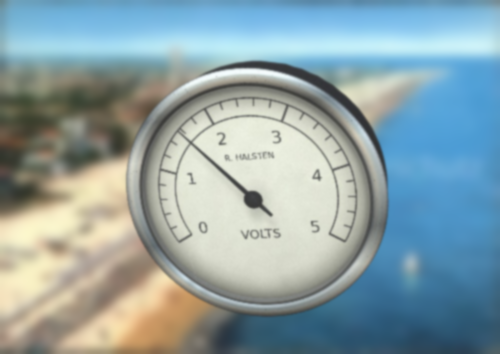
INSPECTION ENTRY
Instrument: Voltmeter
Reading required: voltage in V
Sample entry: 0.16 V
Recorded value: 1.6 V
